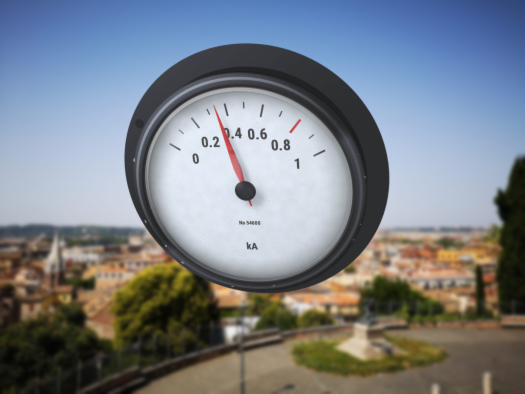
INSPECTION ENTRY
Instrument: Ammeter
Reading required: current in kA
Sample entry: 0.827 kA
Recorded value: 0.35 kA
